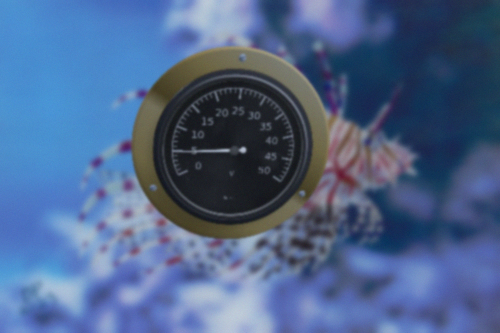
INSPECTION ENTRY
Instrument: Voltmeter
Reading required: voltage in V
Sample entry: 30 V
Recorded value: 5 V
